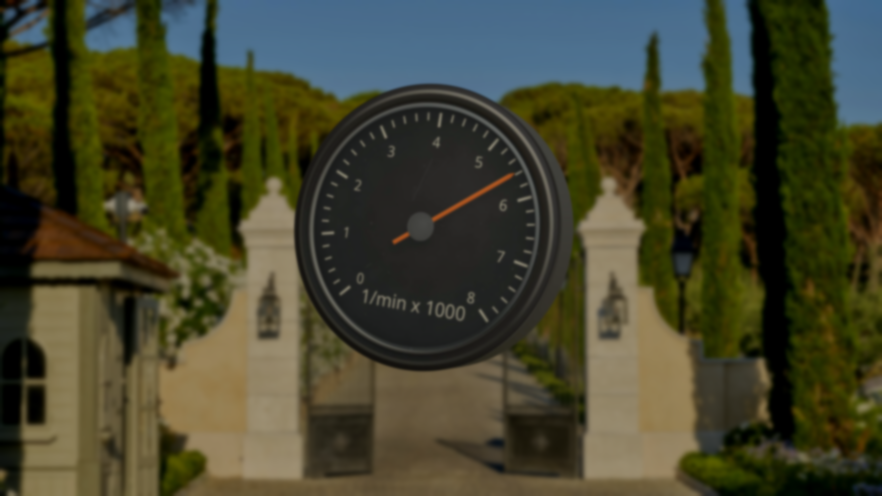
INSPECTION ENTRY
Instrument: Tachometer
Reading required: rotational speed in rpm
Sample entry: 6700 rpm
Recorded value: 5600 rpm
